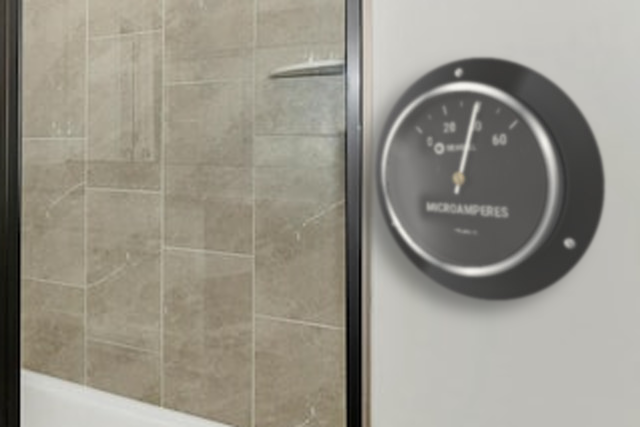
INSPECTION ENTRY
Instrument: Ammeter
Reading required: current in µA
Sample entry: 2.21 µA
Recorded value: 40 µA
